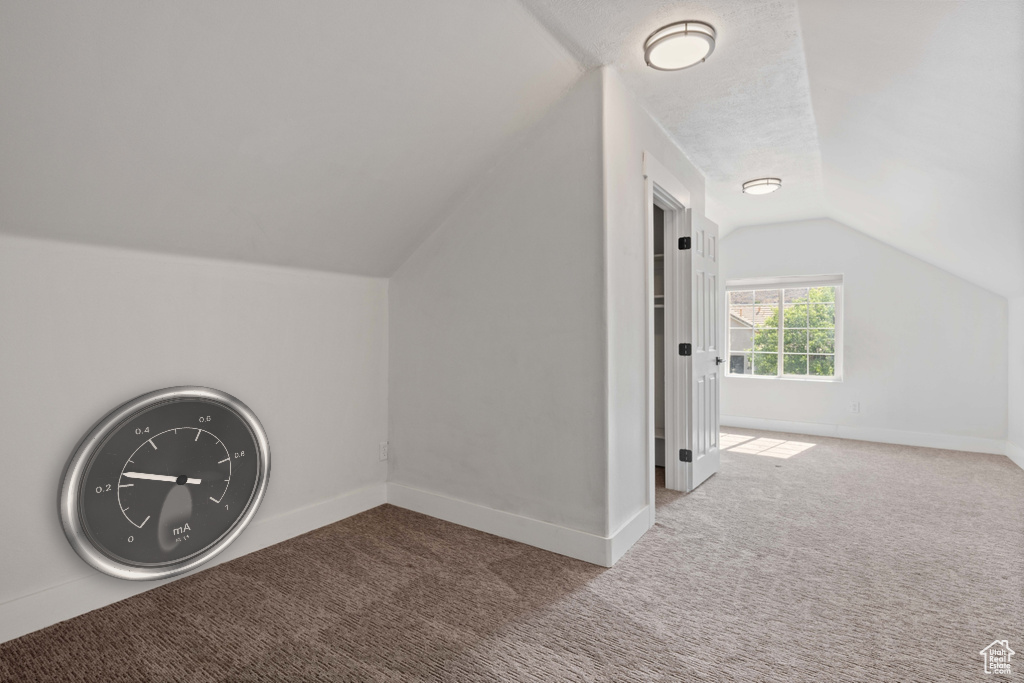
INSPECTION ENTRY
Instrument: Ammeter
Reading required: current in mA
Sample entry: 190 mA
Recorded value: 0.25 mA
